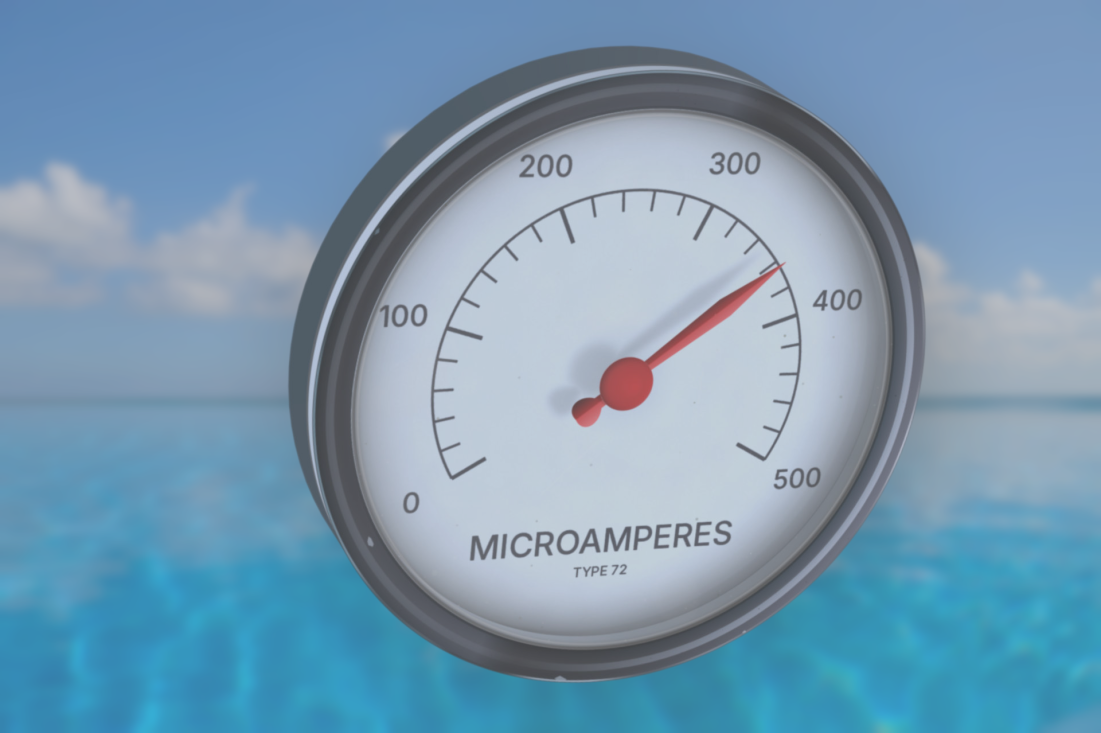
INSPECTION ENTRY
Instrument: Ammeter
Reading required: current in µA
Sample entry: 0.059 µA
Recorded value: 360 µA
